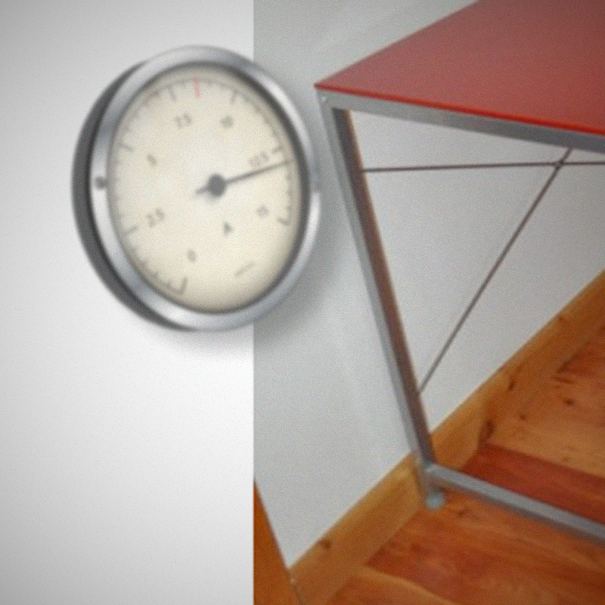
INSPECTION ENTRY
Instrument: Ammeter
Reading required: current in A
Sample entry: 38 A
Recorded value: 13 A
